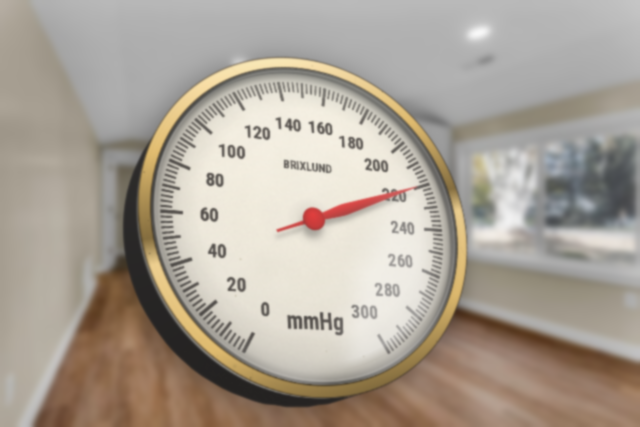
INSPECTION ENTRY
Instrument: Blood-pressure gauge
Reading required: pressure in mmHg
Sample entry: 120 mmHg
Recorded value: 220 mmHg
